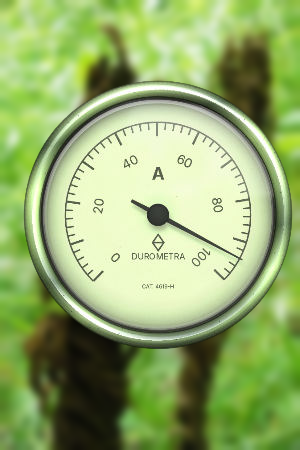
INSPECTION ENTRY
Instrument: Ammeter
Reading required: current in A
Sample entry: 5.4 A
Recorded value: 94 A
